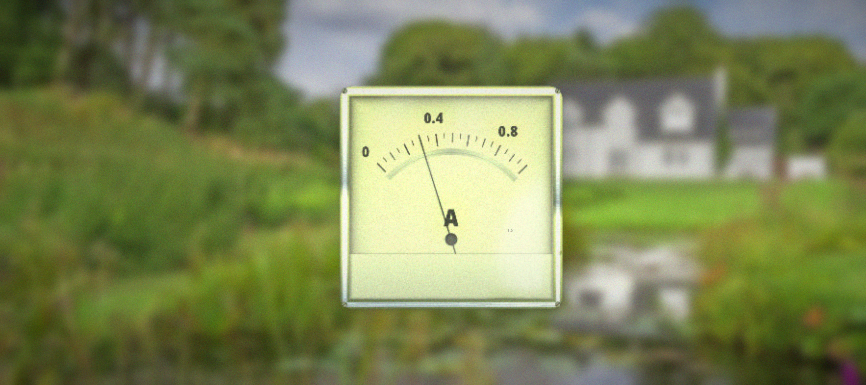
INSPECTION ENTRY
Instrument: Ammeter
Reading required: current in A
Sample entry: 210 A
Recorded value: 0.3 A
